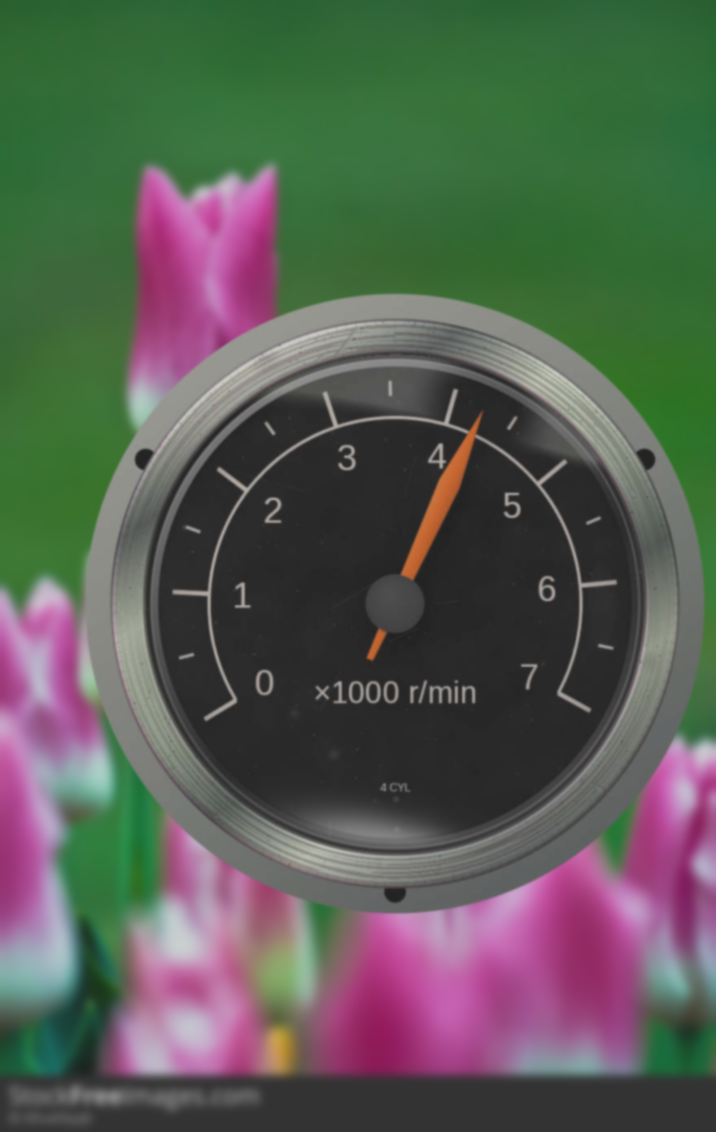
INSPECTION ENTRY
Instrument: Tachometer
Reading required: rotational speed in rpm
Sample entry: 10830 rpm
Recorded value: 4250 rpm
